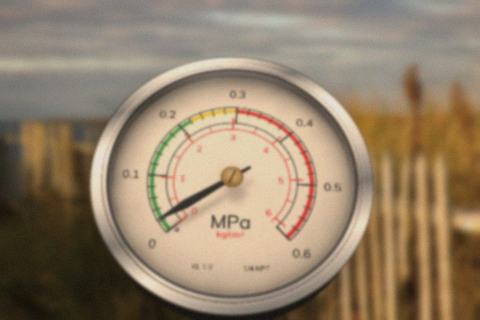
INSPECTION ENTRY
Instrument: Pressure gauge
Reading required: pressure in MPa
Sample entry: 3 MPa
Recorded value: 0.02 MPa
